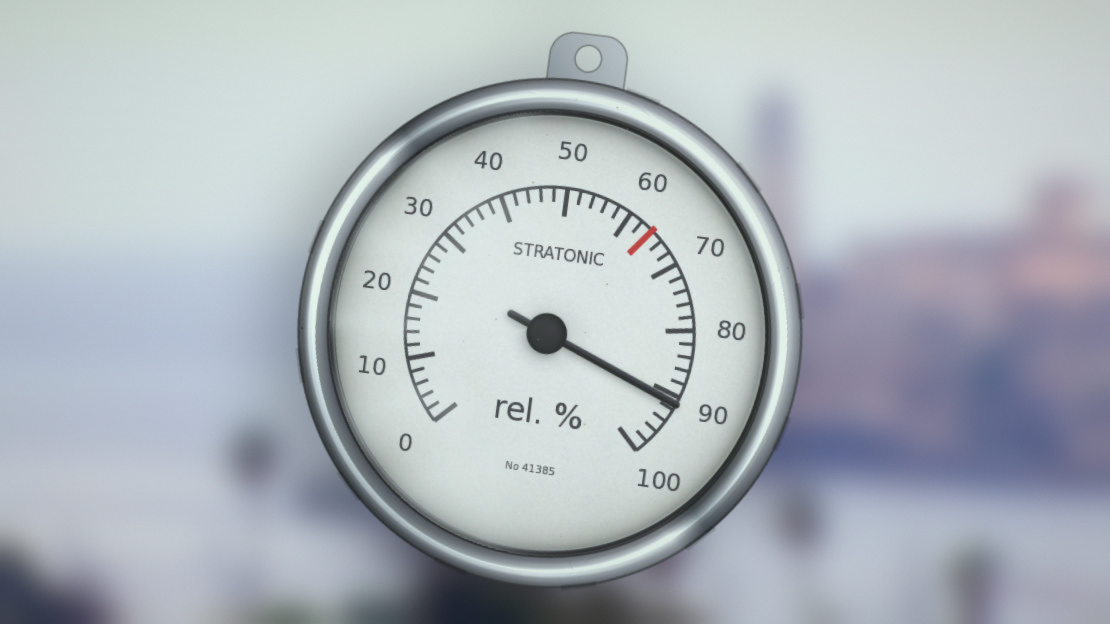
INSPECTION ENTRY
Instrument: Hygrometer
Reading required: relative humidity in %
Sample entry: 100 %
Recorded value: 91 %
